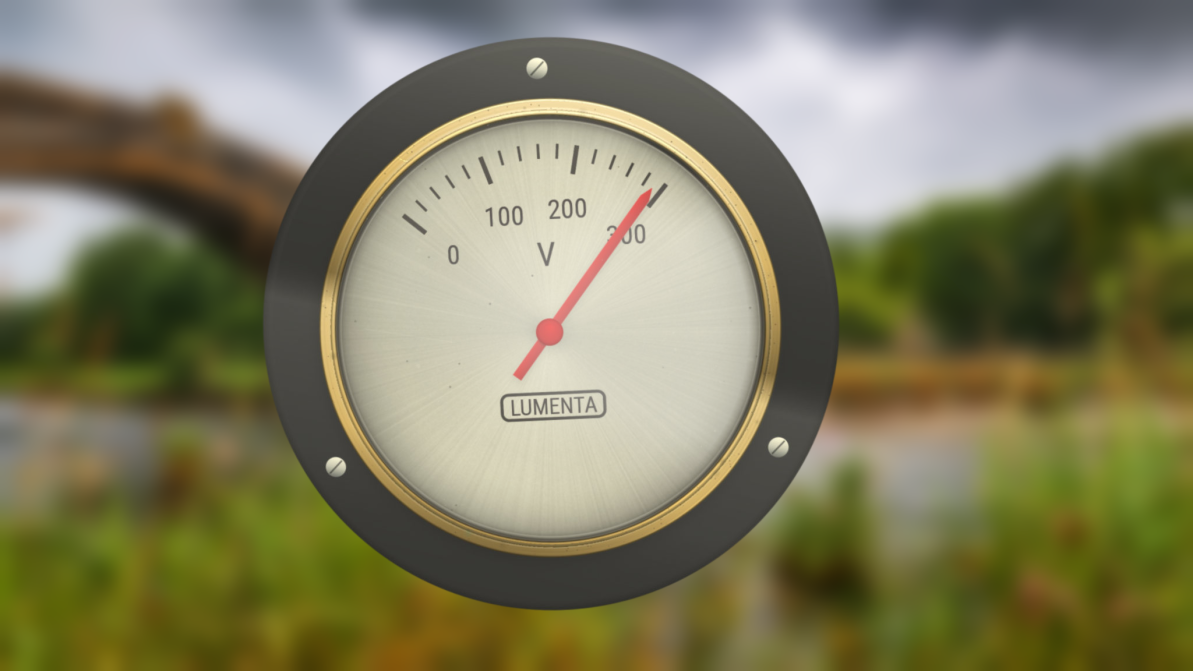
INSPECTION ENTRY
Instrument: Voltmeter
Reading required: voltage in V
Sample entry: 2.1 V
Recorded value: 290 V
